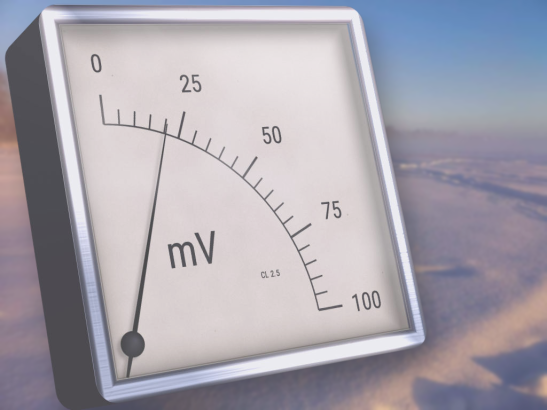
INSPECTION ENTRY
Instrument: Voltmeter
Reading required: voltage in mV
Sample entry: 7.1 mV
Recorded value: 20 mV
